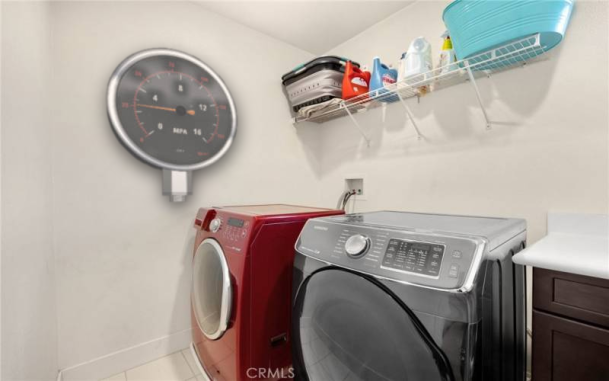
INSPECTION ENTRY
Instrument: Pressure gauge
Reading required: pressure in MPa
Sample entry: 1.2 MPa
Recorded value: 2.5 MPa
